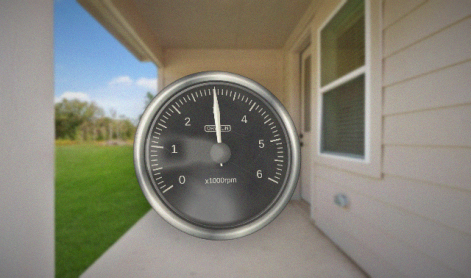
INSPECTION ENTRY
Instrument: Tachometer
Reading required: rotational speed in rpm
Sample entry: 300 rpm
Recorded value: 3000 rpm
